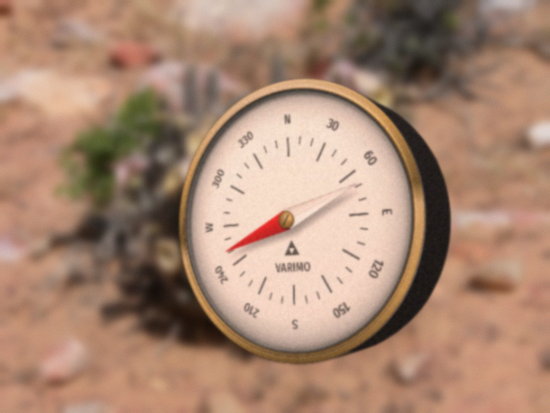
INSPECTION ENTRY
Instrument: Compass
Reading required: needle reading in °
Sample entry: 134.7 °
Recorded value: 250 °
